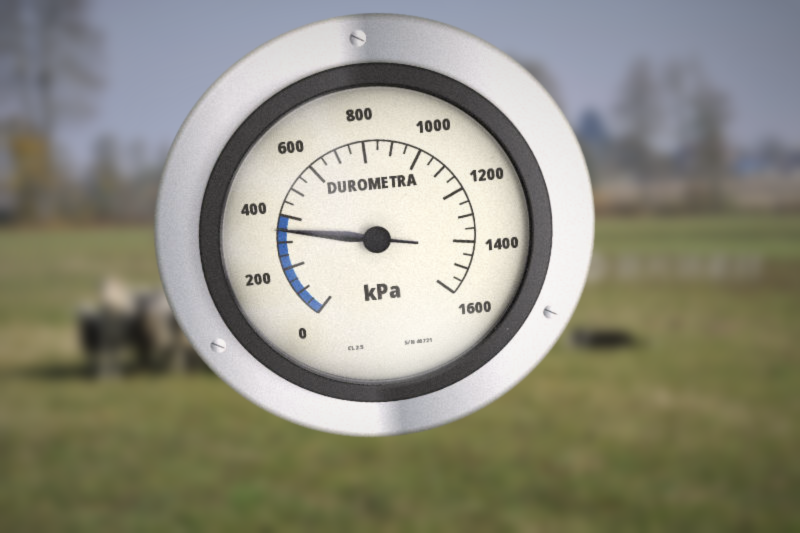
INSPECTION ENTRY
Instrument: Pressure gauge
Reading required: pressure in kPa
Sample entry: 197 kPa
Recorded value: 350 kPa
